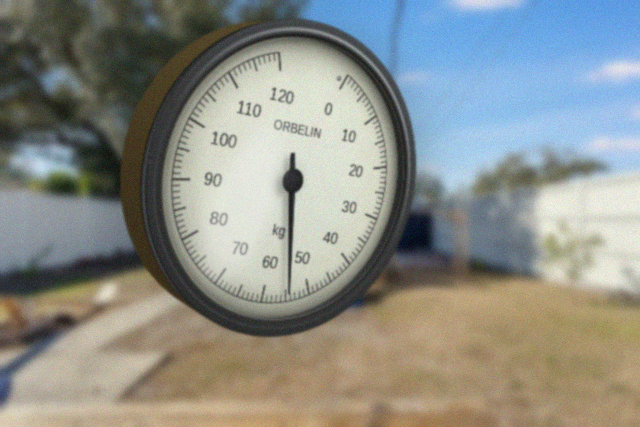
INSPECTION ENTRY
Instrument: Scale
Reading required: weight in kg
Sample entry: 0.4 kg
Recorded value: 55 kg
